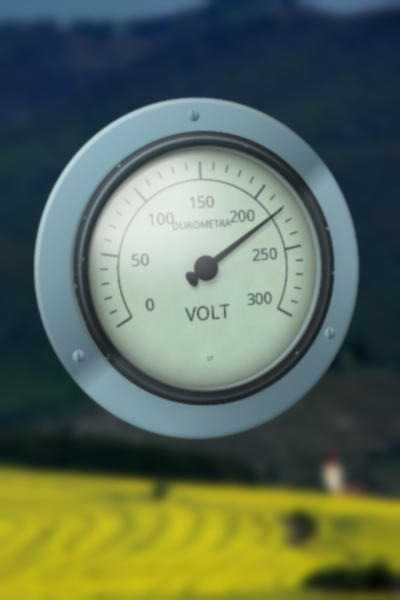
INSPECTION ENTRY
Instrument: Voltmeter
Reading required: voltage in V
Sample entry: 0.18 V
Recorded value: 220 V
